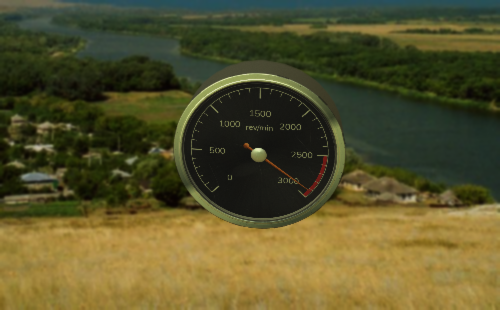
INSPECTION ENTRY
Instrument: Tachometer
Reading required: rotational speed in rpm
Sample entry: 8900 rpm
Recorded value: 2900 rpm
